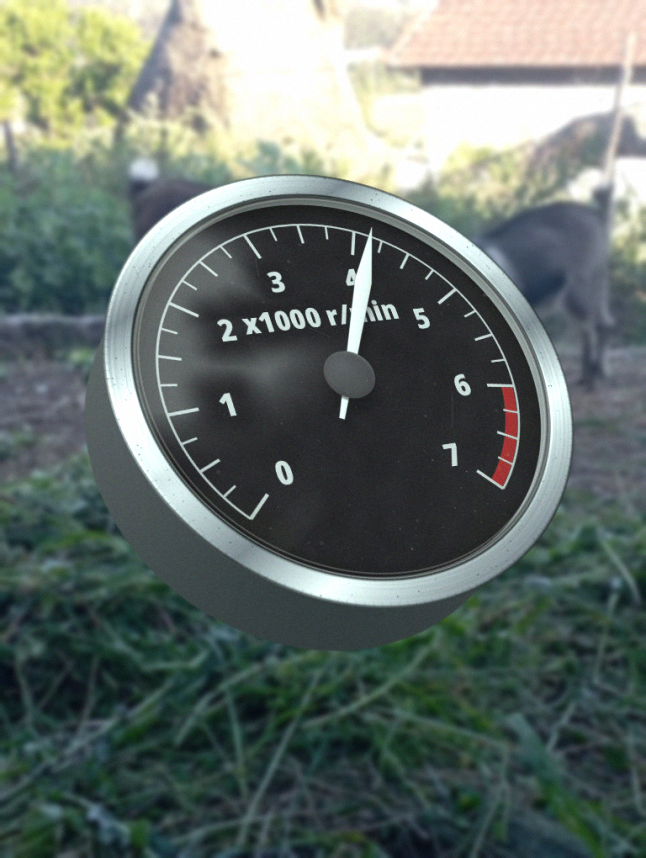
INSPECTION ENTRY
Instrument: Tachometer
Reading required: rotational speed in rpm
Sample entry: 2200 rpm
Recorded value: 4125 rpm
